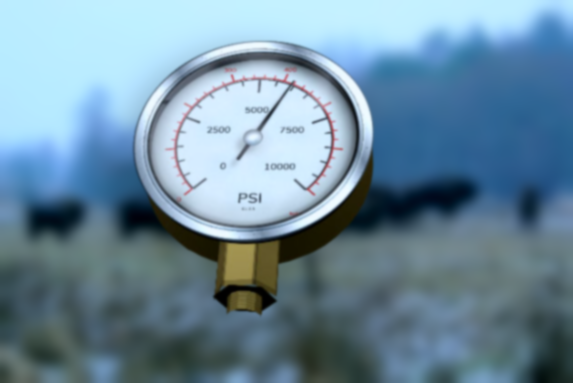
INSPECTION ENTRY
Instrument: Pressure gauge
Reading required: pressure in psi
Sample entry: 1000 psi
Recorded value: 6000 psi
